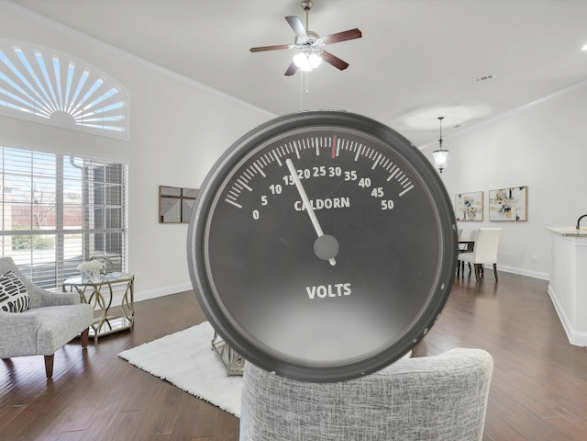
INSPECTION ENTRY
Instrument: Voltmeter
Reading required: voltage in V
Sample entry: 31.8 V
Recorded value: 17 V
